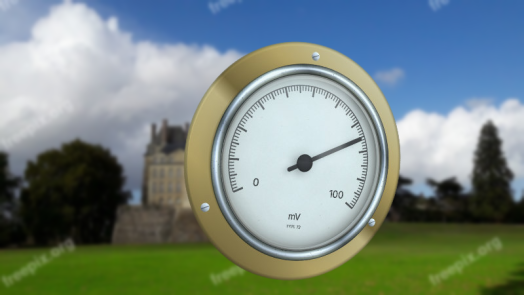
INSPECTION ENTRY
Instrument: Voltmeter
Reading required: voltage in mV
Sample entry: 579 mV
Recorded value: 75 mV
